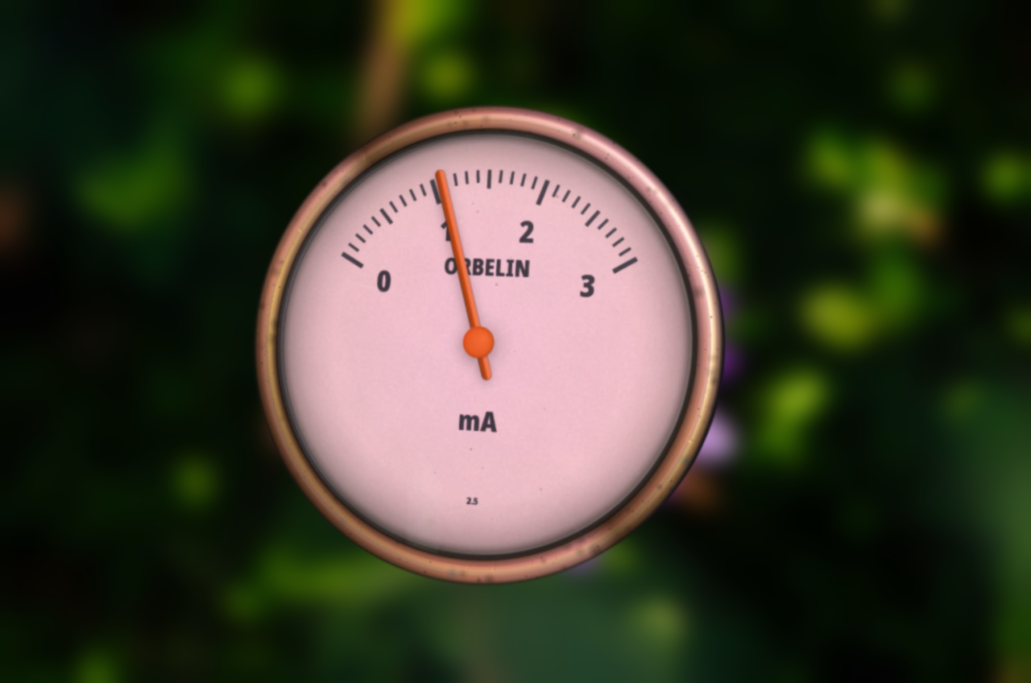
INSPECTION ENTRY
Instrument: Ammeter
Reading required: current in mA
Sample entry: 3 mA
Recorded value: 1.1 mA
